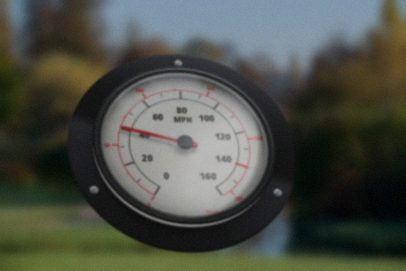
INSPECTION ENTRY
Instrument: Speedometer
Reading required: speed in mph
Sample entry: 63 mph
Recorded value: 40 mph
